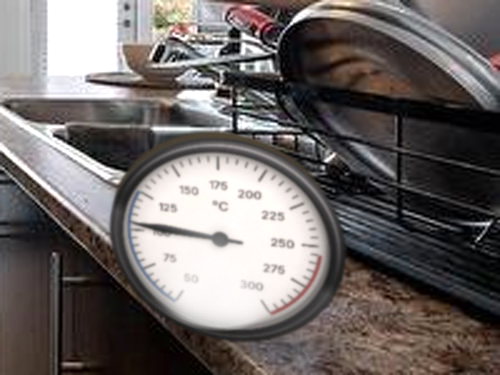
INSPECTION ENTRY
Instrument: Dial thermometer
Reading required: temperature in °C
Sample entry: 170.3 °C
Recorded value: 105 °C
